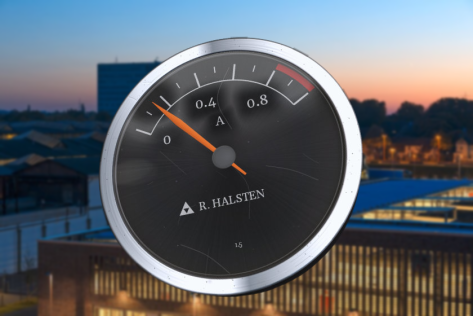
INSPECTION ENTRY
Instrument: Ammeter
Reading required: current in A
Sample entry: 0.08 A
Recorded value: 0.15 A
